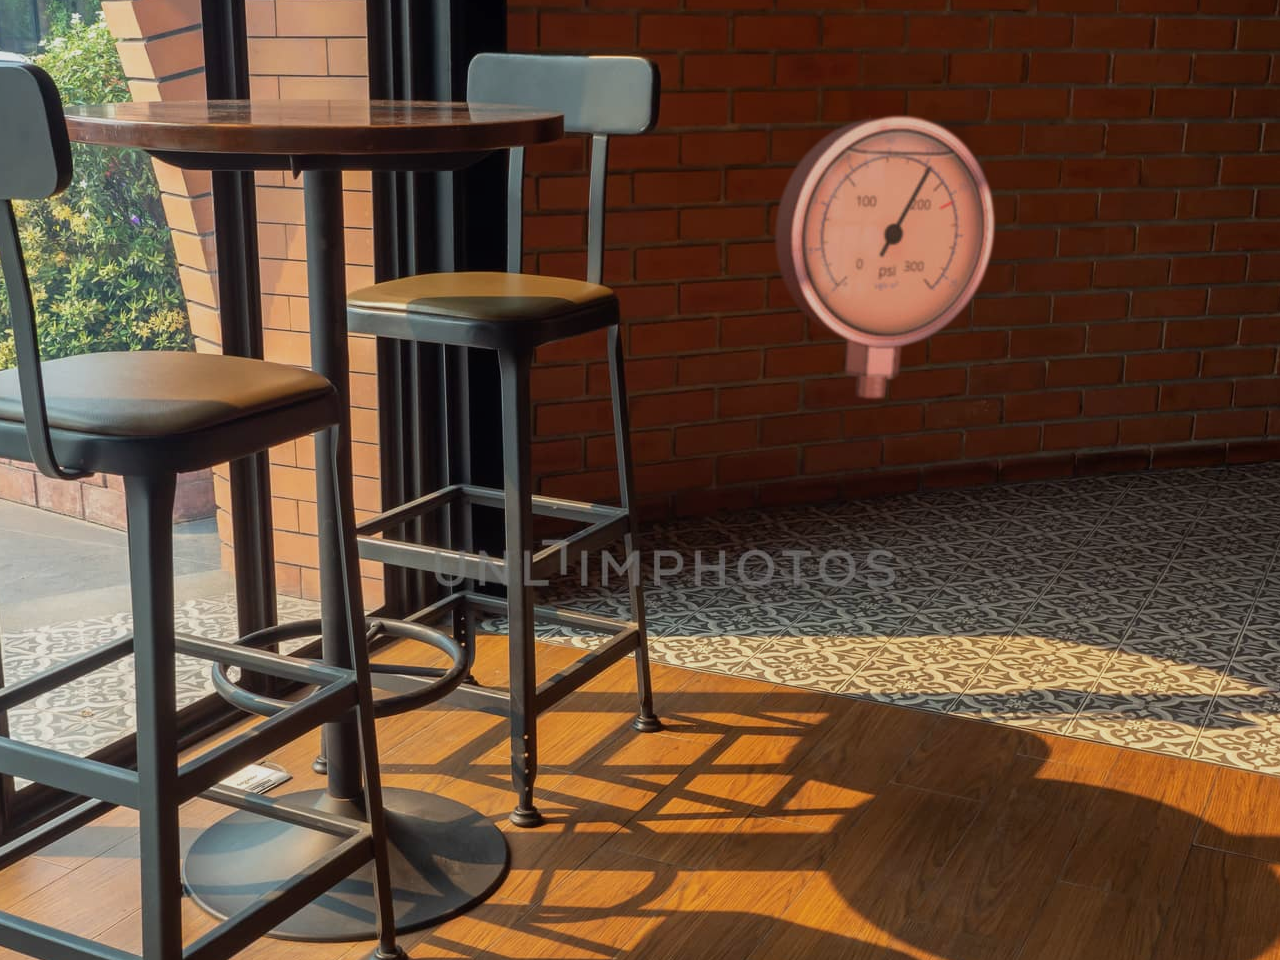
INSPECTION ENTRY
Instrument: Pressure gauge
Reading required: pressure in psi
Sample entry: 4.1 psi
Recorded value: 180 psi
